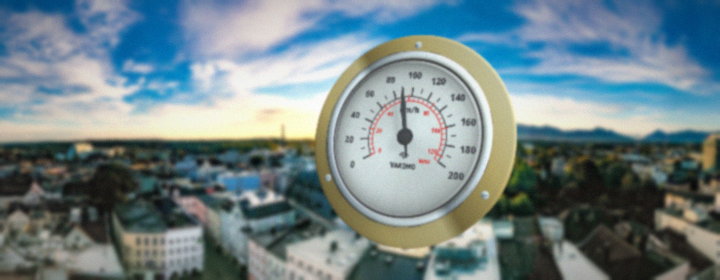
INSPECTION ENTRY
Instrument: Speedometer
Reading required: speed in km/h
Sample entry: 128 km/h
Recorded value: 90 km/h
